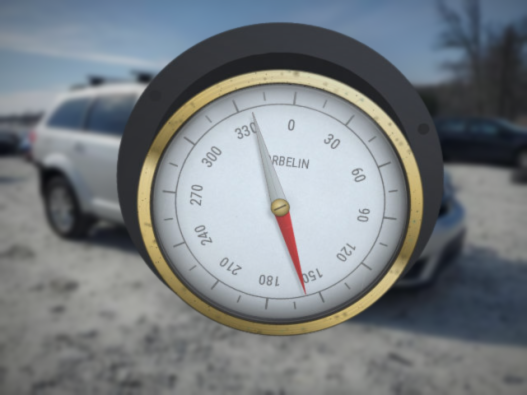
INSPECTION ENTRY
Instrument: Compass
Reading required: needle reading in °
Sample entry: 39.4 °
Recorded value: 157.5 °
